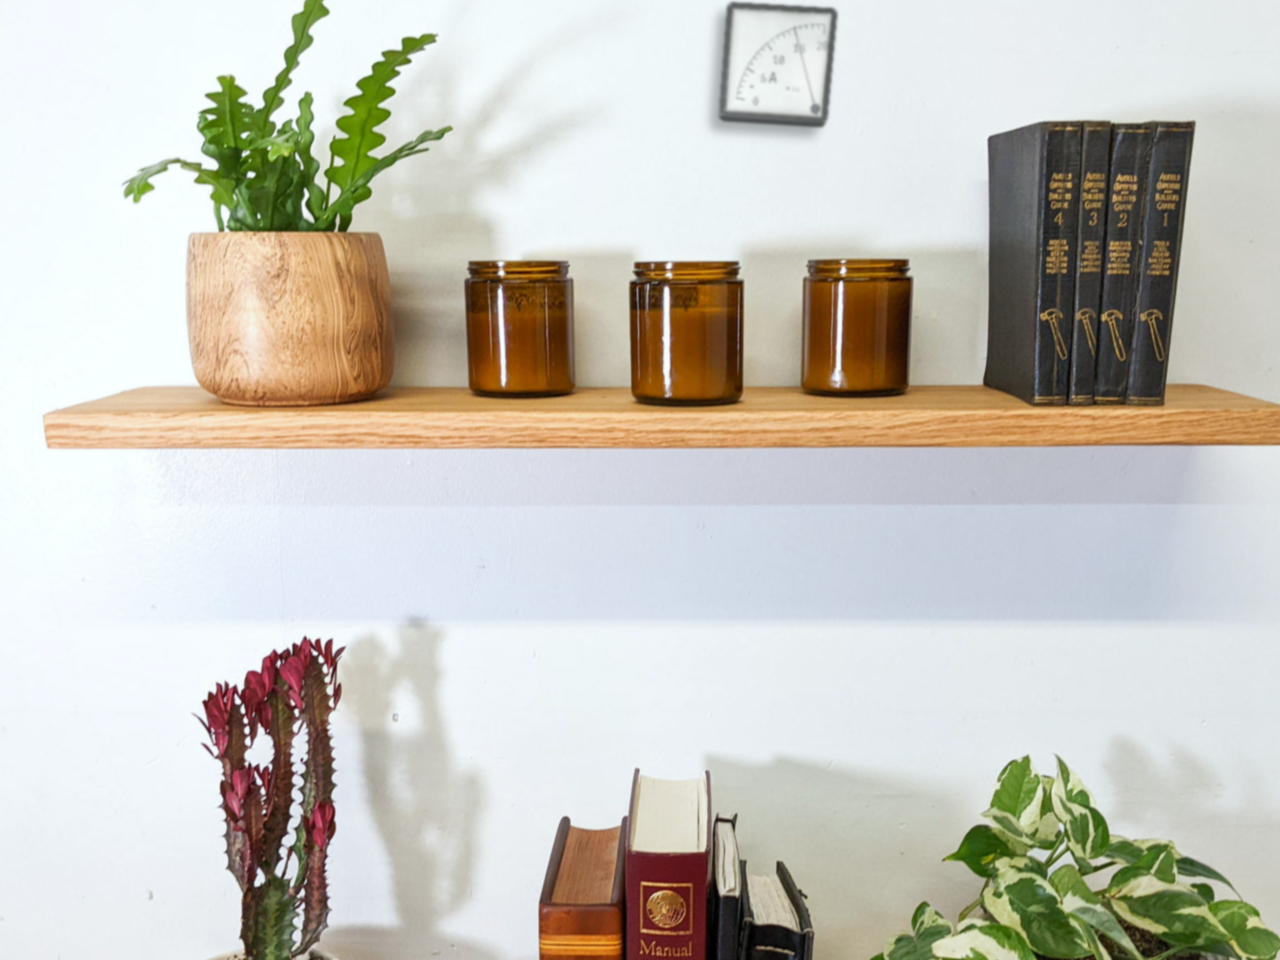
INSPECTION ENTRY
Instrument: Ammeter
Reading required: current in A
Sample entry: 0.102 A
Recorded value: 15 A
